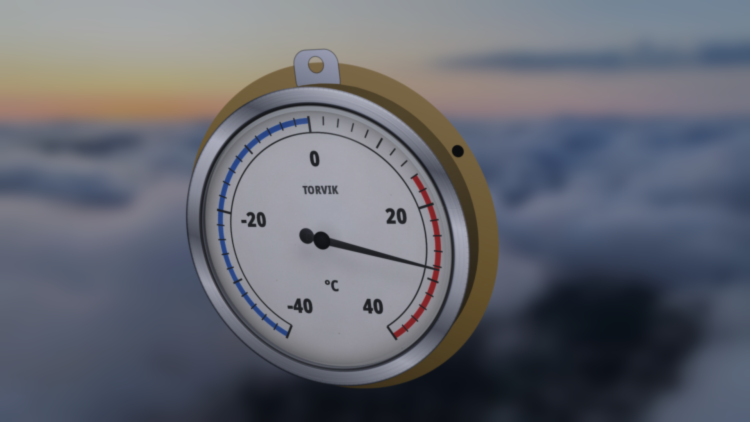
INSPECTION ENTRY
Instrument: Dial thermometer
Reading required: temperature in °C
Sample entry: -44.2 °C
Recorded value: 28 °C
